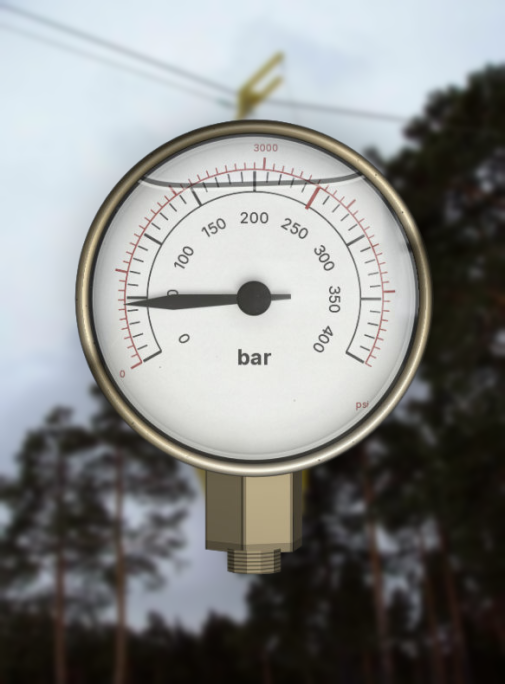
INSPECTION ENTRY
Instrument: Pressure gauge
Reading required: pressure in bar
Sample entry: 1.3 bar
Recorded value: 45 bar
